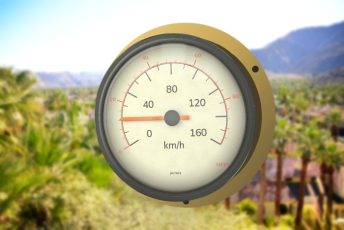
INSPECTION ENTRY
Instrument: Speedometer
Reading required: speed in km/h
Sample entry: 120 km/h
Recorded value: 20 km/h
